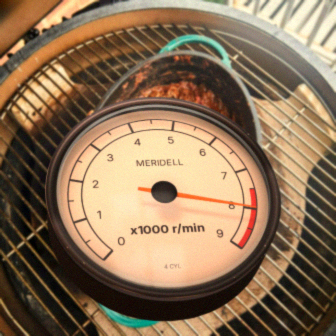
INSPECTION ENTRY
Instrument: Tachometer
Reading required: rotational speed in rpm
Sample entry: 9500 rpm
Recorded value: 8000 rpm
